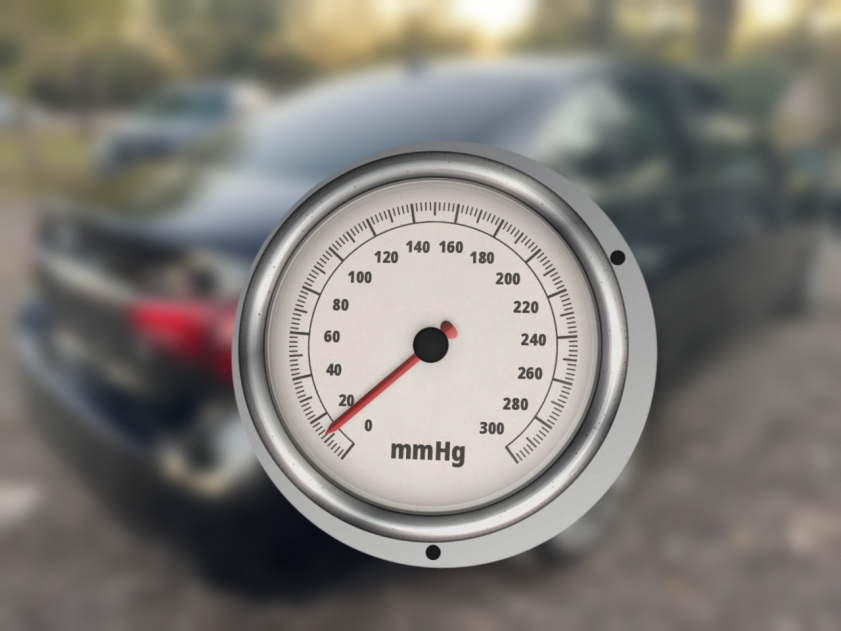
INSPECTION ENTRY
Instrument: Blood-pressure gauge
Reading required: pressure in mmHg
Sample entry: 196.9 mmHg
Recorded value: 12 mmHg
